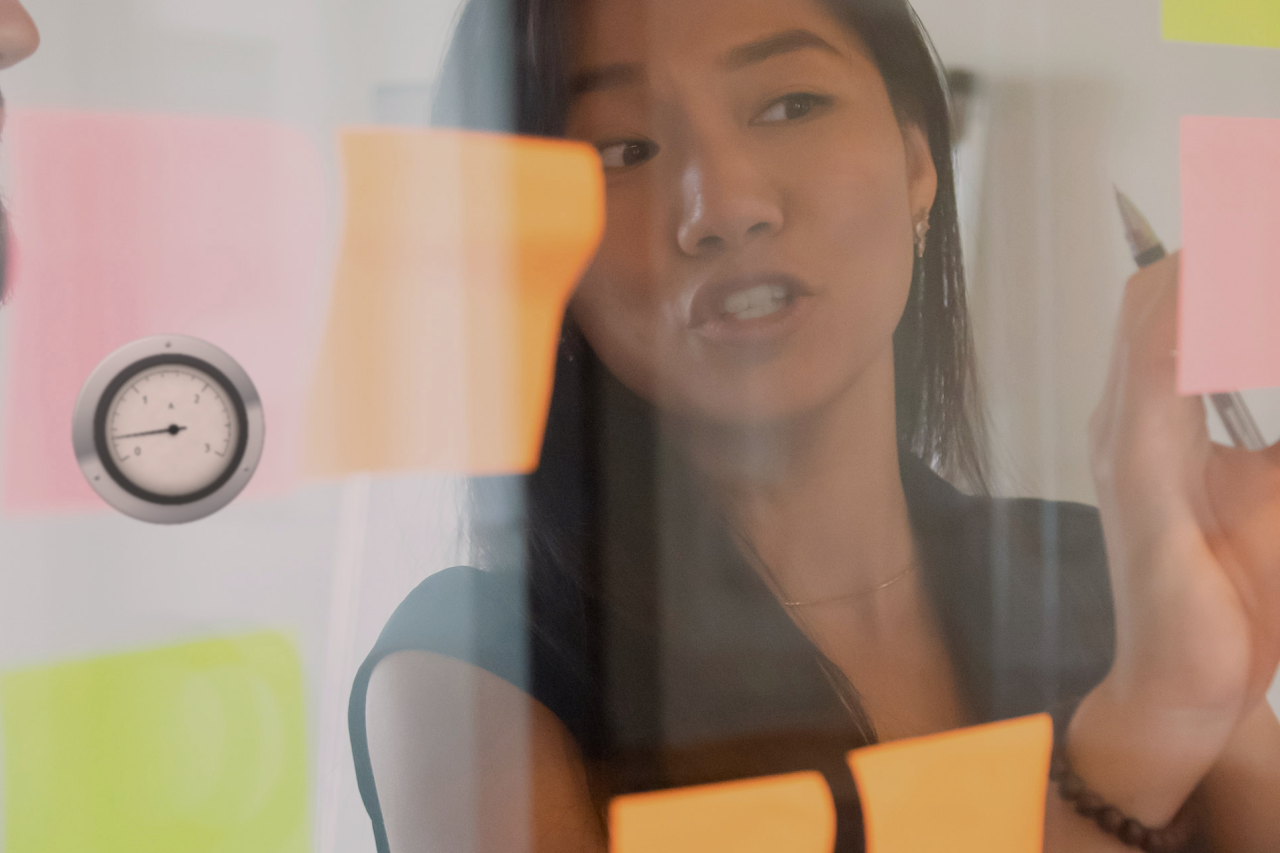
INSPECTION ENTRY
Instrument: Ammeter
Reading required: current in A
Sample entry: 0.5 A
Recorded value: 0.3 A
